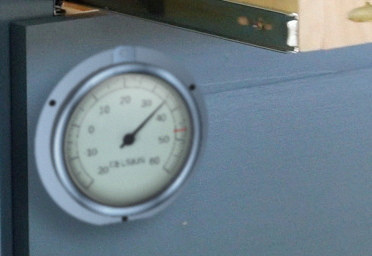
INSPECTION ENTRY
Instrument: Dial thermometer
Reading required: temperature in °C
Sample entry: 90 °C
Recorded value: 35 °C
